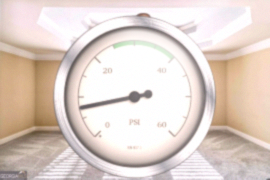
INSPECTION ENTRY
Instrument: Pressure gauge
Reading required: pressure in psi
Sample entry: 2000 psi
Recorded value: 7.5 psi
